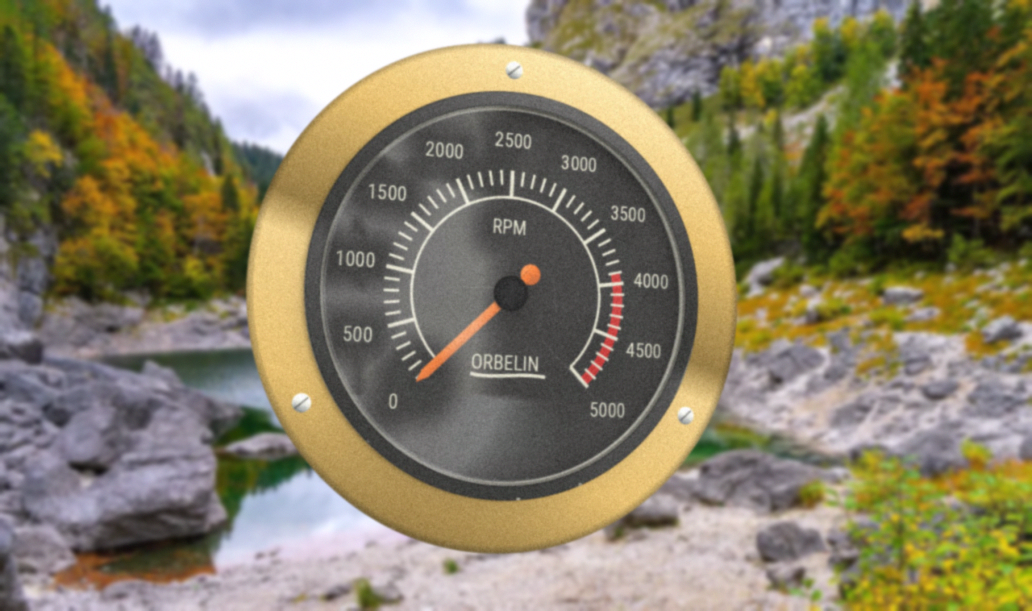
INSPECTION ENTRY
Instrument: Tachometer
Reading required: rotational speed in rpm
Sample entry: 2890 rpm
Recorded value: 0 rpm
